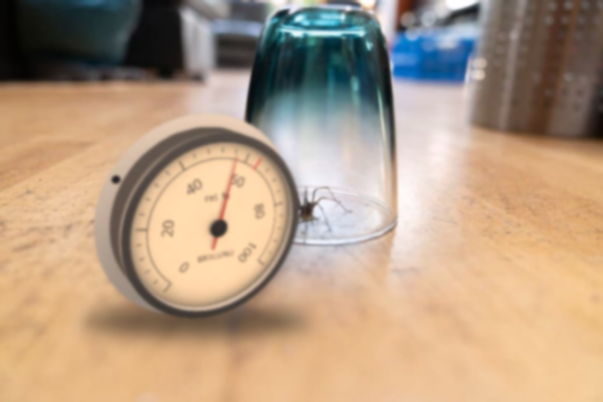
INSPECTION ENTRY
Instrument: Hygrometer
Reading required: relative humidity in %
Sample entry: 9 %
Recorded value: 56 %
